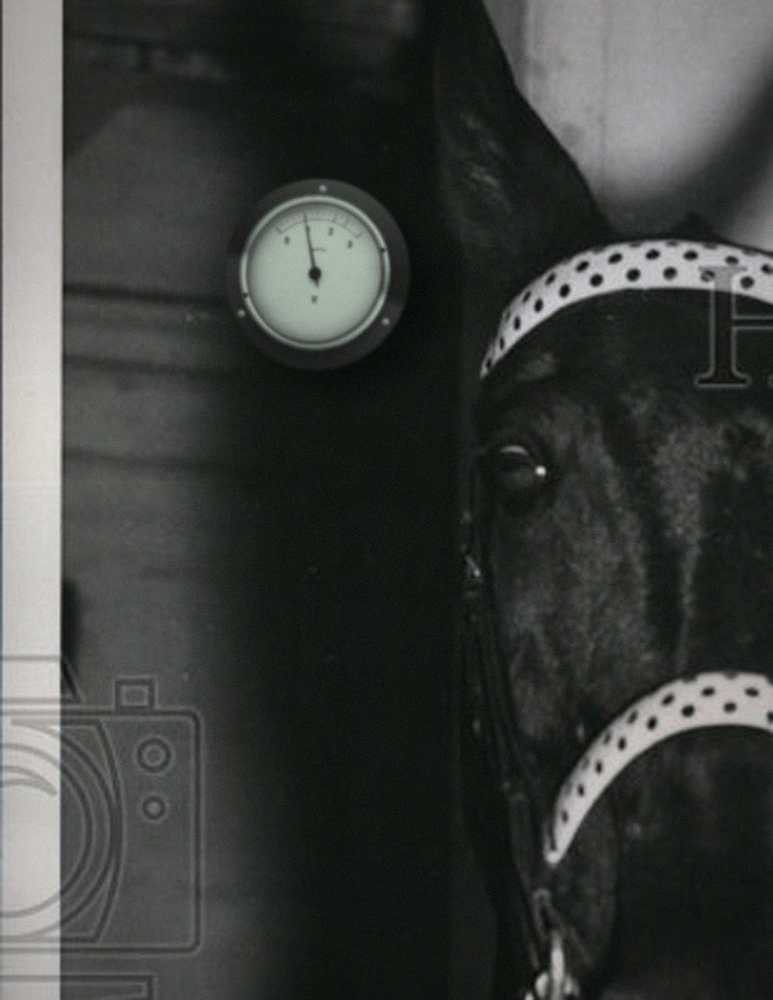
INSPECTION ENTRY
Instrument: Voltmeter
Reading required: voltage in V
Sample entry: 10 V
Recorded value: 1 V
